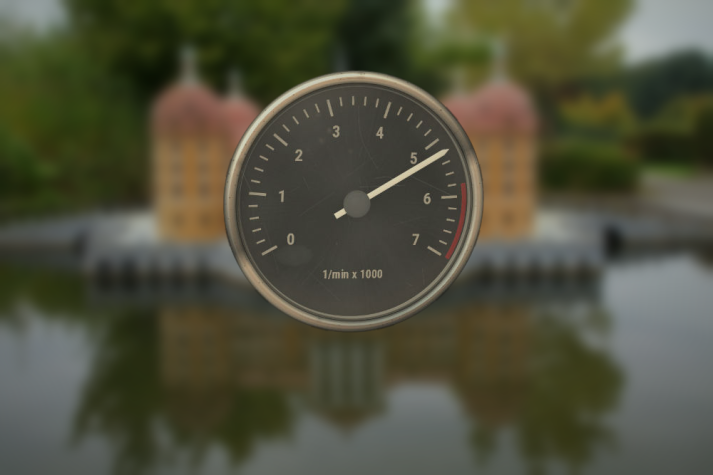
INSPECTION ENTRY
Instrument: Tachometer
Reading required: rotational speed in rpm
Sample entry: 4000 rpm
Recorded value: 5200 rpm
